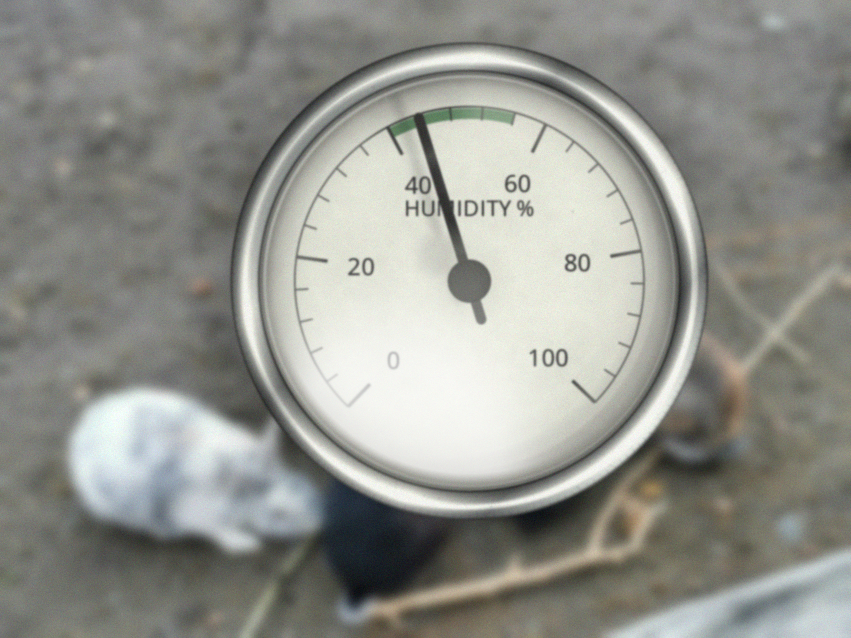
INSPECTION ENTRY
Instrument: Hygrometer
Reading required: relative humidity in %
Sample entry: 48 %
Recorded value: 44 %
